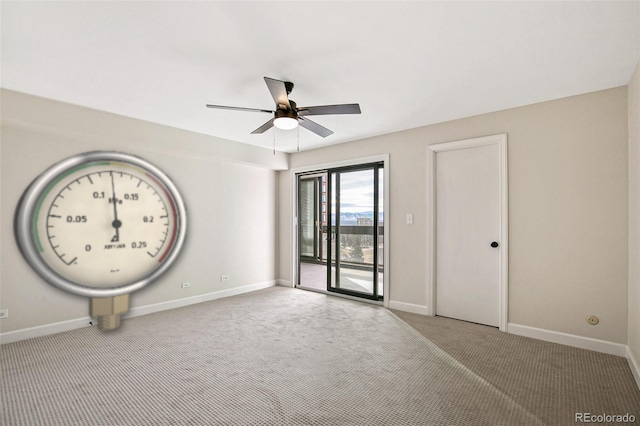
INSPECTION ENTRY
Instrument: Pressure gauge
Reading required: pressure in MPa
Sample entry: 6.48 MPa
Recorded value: 0.12 MPa
